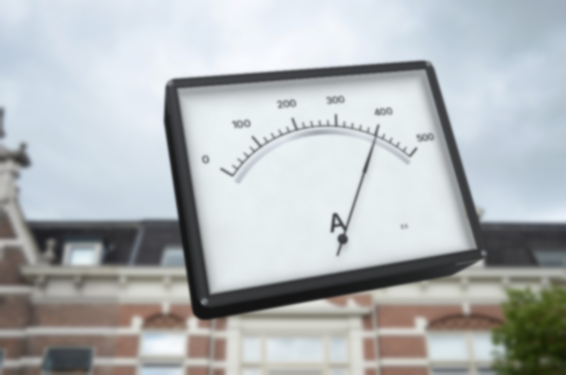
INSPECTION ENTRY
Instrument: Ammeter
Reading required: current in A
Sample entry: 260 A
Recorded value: 400 A
